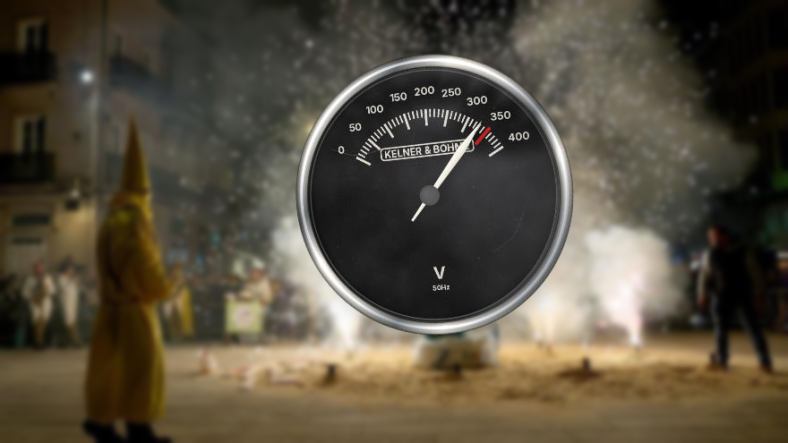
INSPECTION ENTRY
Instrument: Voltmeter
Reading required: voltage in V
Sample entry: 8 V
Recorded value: 330 V
